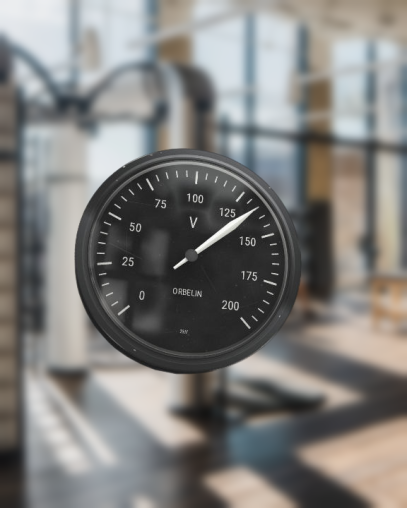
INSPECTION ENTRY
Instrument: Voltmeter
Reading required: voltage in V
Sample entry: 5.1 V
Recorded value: 135 V
